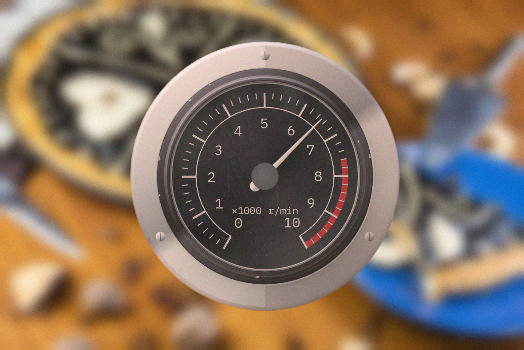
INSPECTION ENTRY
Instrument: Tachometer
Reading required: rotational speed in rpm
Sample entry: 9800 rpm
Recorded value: 6500 rpm
